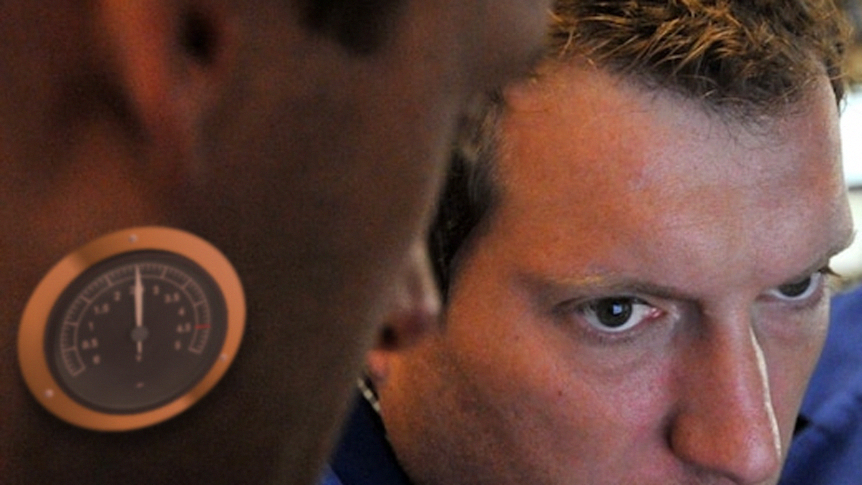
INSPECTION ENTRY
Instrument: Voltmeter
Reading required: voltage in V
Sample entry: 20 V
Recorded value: 2.5 V
